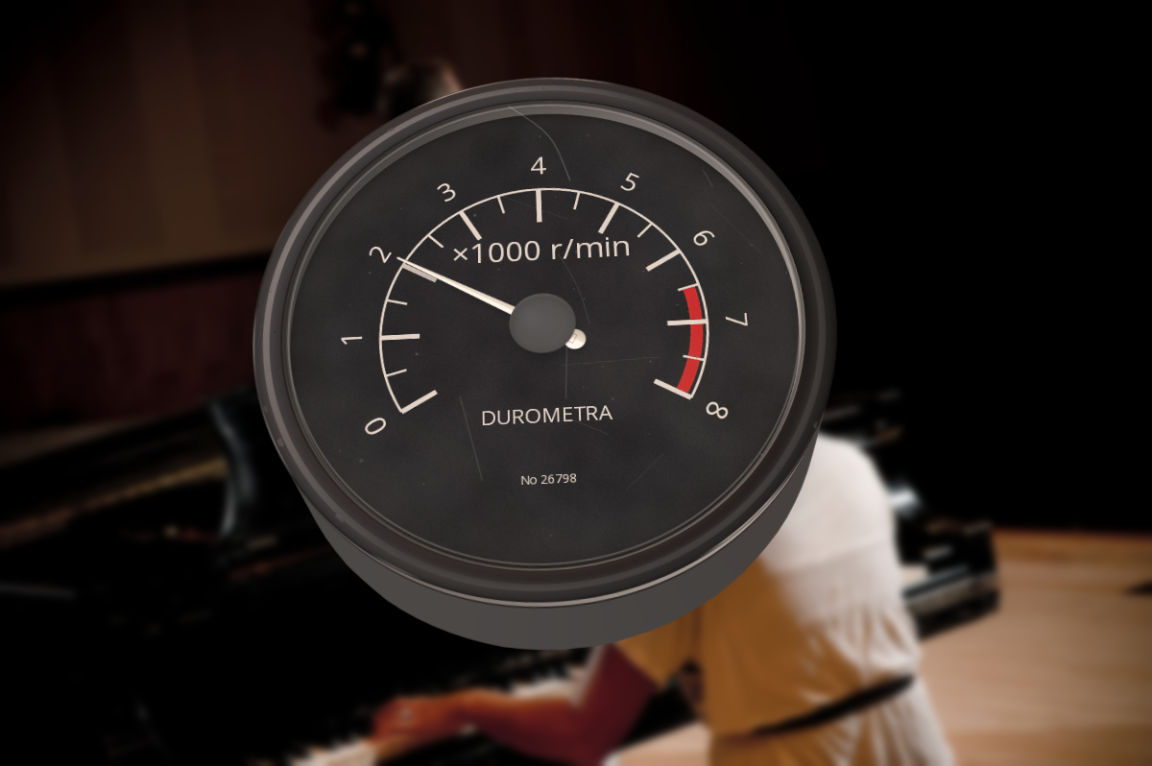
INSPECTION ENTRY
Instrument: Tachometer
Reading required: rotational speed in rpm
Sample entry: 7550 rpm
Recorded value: 2000 rpm
